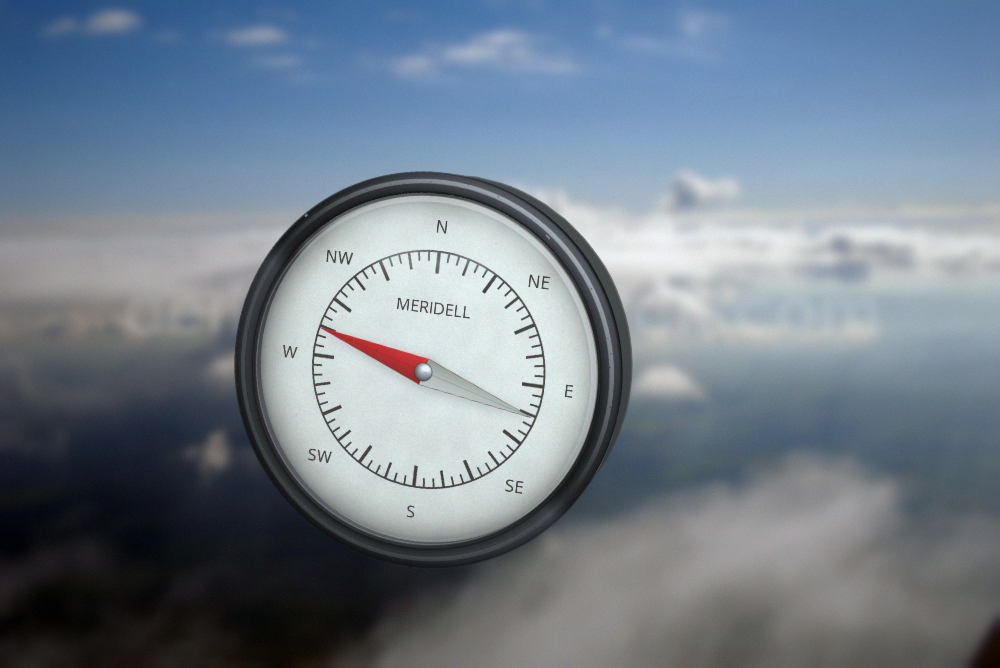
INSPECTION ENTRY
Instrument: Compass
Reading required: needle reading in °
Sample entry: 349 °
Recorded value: 285 °
